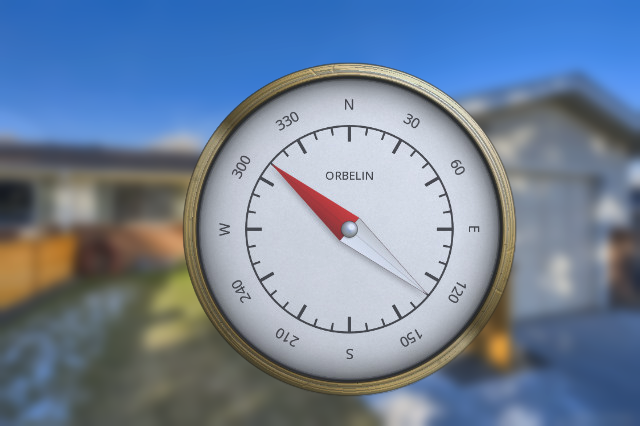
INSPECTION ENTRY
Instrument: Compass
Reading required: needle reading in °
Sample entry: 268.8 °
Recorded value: 310 °
